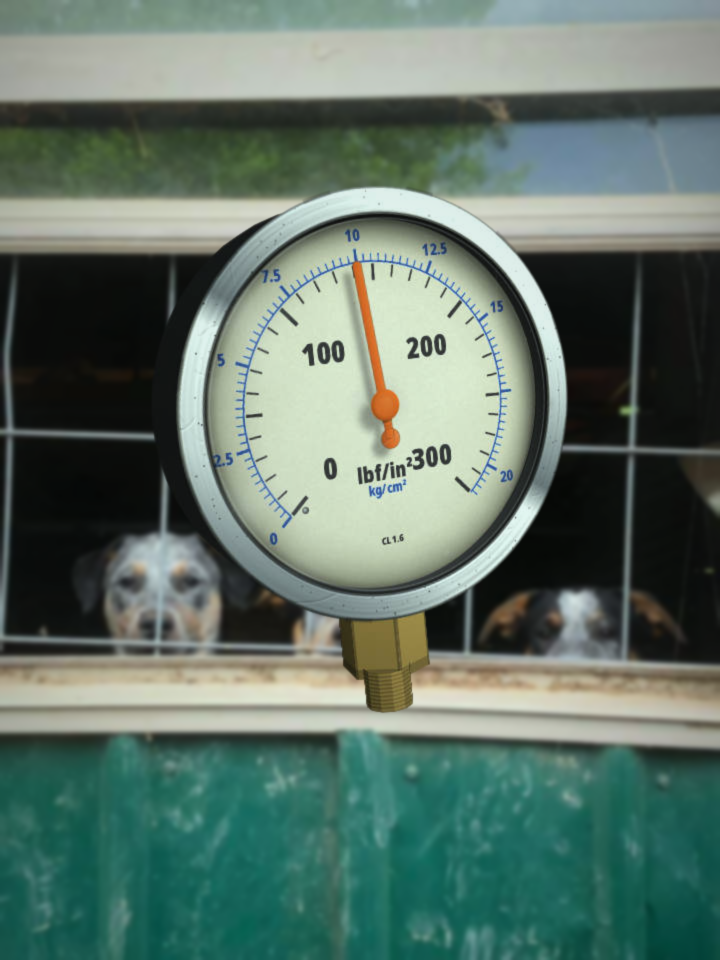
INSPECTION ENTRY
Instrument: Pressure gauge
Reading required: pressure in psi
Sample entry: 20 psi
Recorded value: 140 psi
